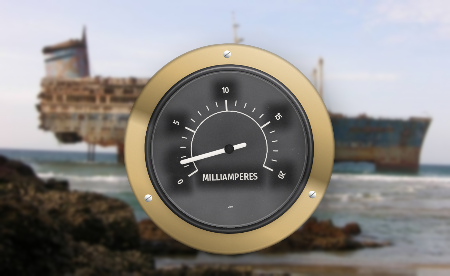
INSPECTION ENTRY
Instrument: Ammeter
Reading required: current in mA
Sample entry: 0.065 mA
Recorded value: 1.5 mA
